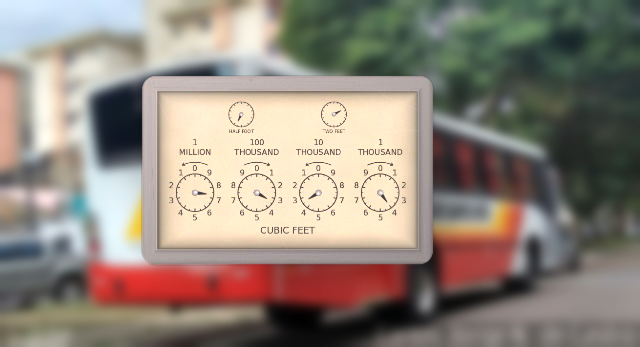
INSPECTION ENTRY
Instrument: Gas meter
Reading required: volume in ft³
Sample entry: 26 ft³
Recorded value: 733400 ft³
